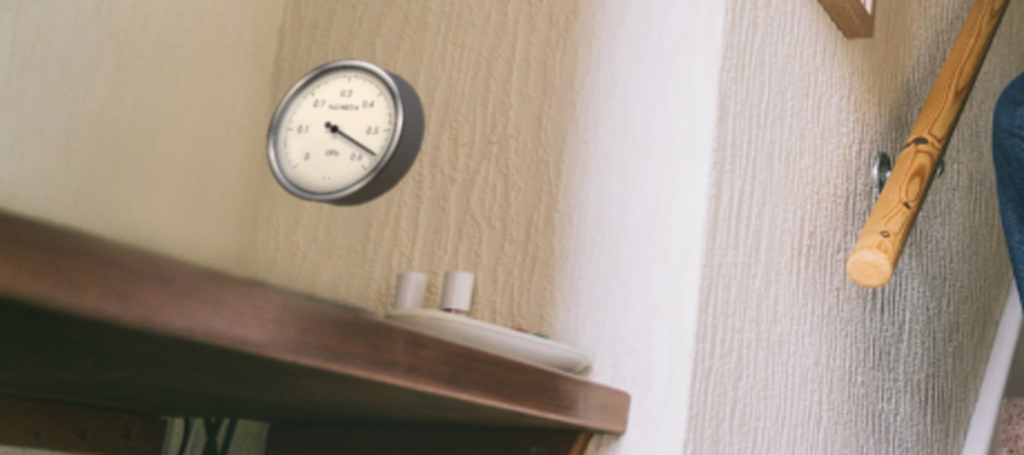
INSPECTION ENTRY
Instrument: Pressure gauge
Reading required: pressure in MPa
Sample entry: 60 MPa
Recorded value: 0.56 MPa
